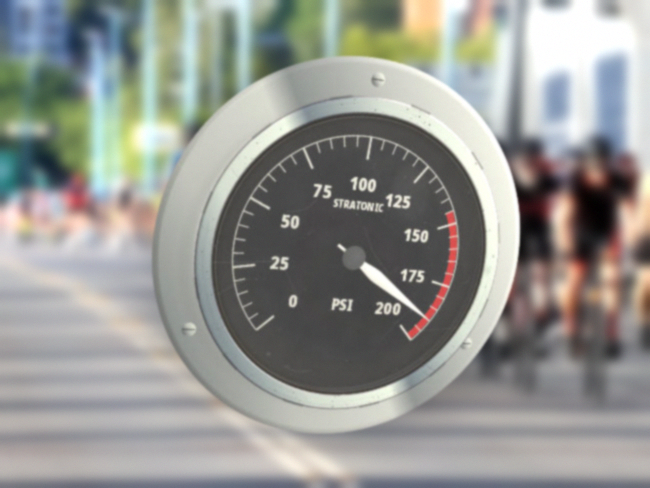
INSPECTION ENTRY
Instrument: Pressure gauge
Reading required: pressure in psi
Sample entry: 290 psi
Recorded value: 190 psi
